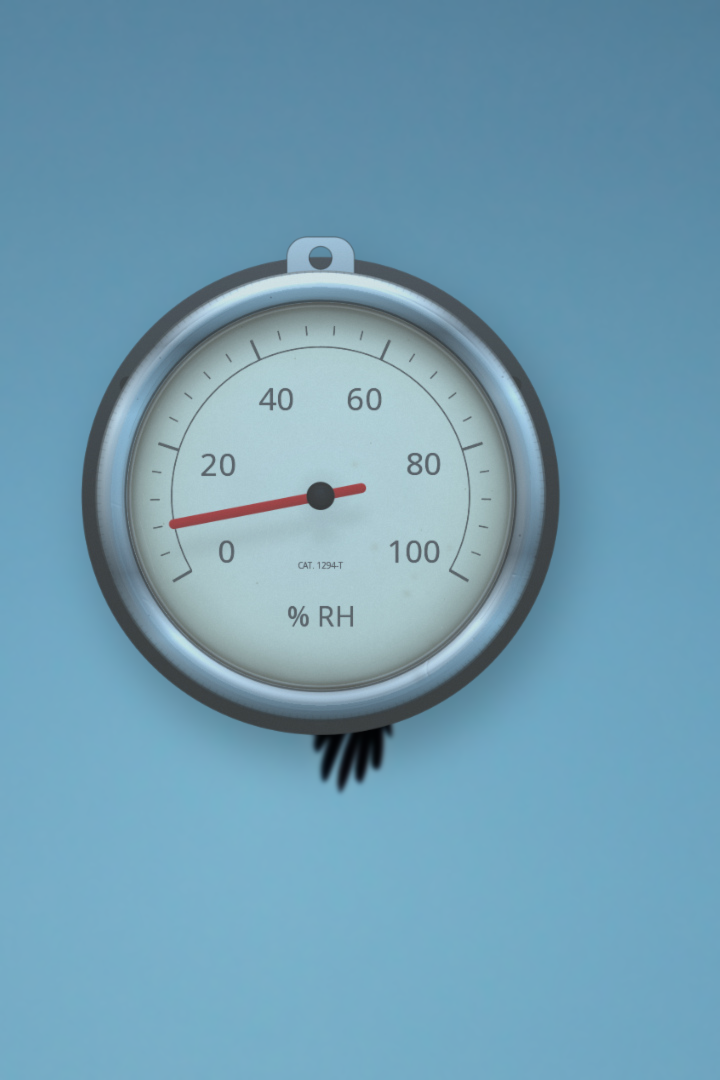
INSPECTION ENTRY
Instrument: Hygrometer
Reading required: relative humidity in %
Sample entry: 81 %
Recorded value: 8 %
